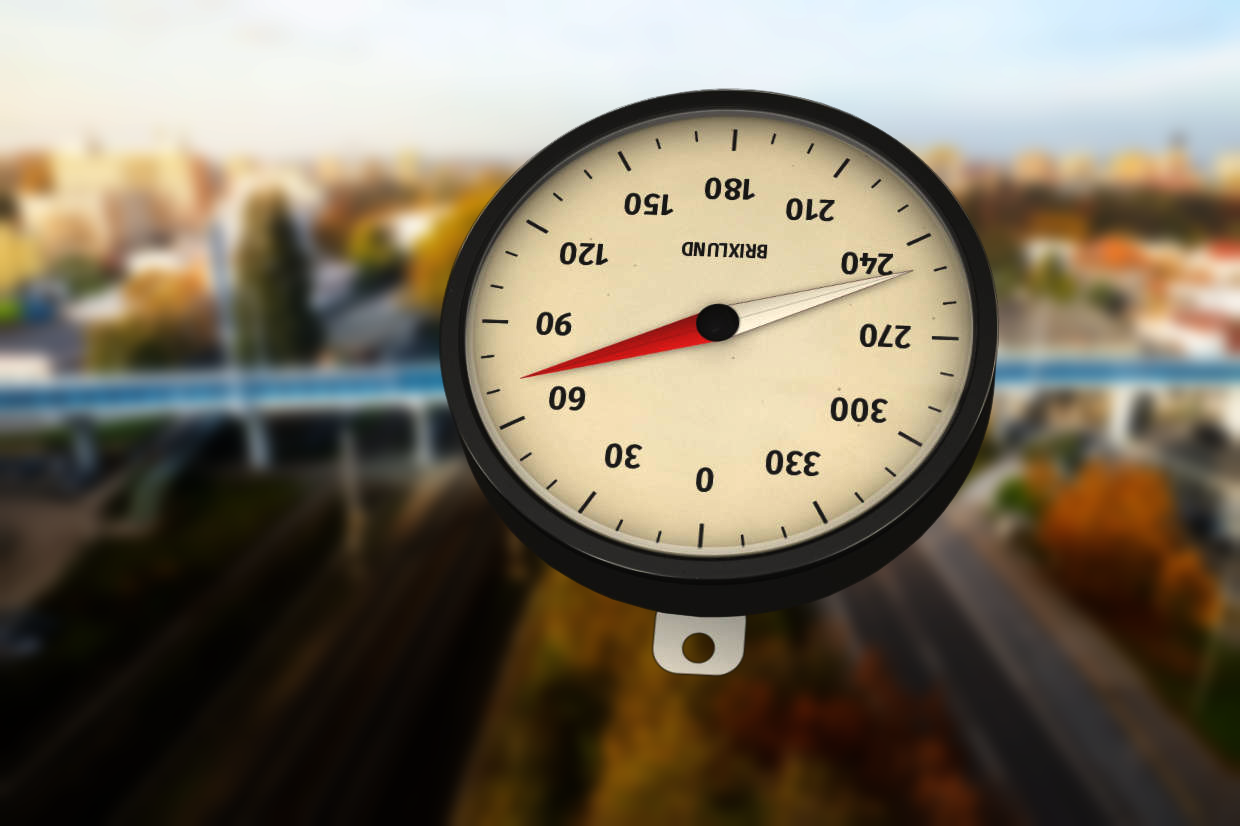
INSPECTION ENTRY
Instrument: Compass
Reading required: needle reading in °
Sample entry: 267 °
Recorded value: 70 °
